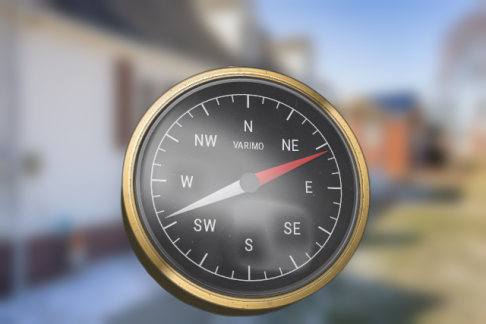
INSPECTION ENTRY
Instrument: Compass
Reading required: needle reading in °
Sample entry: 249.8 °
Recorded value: 65 °
